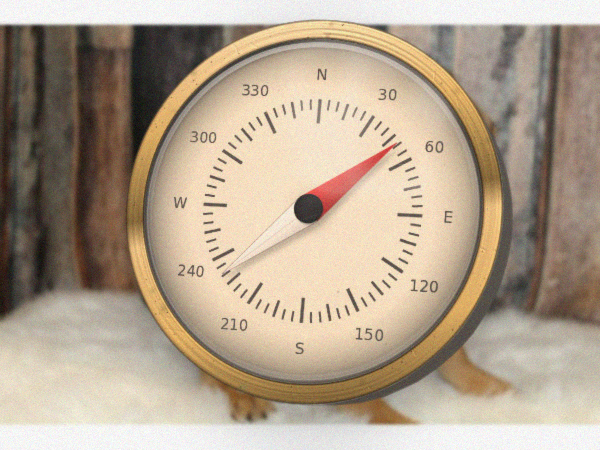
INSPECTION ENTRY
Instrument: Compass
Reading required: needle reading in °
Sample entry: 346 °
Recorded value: 50 °
